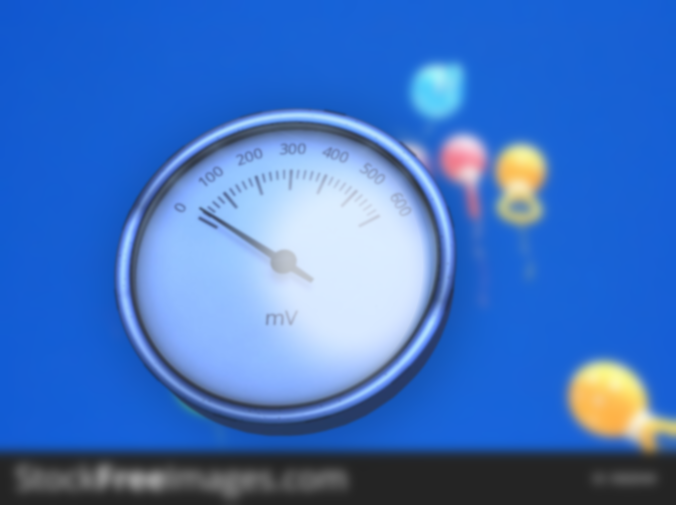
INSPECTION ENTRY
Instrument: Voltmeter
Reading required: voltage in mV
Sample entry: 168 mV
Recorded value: 20 mV
